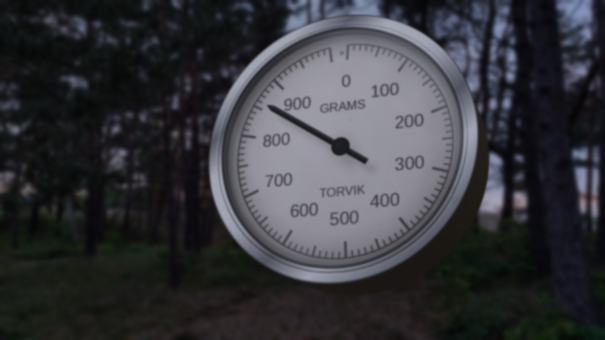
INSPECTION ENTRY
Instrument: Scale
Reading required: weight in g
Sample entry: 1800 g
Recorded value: 860 g
